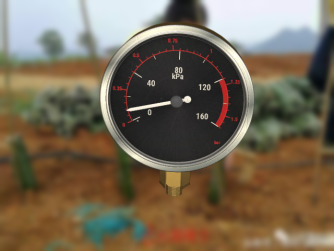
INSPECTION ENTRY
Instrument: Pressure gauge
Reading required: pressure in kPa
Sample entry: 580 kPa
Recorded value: 10 kPa
